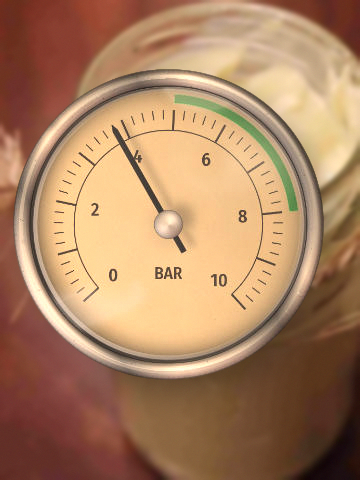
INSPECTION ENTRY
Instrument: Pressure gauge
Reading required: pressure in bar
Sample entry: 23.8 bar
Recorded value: 3.8 bar
